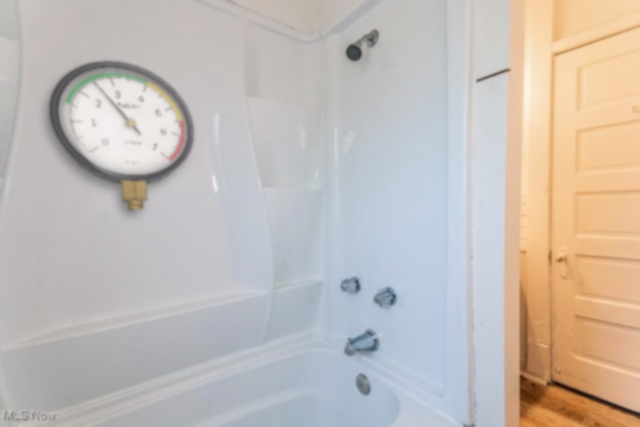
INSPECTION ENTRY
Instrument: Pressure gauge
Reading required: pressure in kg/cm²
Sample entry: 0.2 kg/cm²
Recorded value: 2.5 kg/cm²
